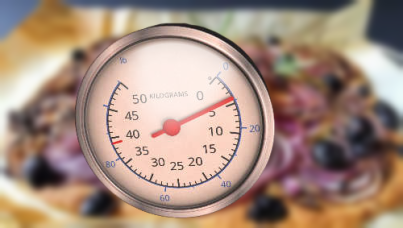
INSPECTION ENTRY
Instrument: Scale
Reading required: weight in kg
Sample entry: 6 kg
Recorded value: 4 kg
